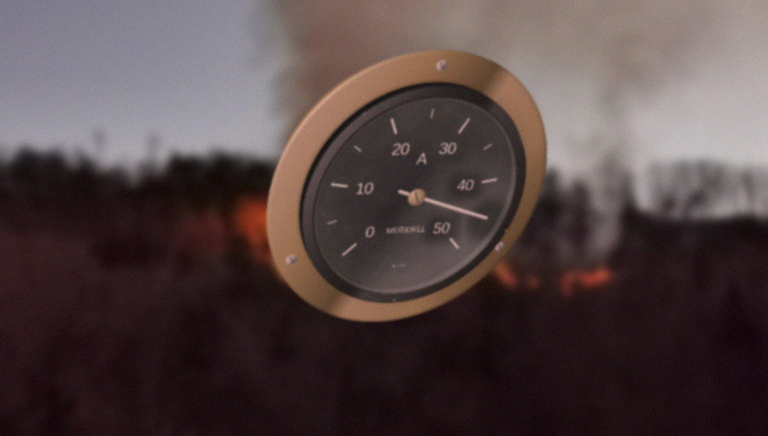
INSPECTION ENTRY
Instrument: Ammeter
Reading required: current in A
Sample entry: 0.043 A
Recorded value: 45 A
